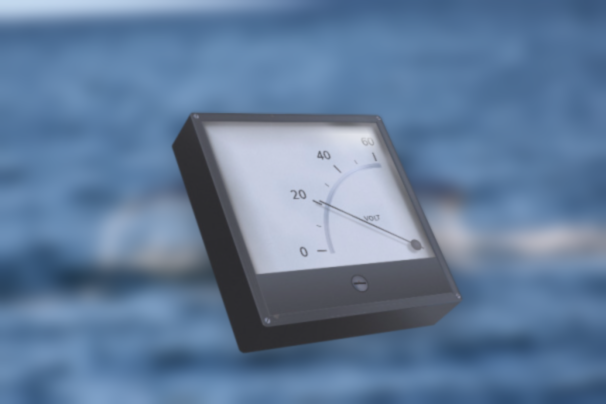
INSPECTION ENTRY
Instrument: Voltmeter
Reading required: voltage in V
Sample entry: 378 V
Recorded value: 20 V
